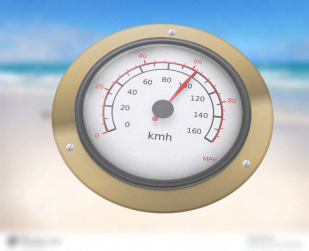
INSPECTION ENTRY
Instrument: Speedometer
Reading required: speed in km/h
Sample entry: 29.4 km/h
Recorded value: 100 km/h
